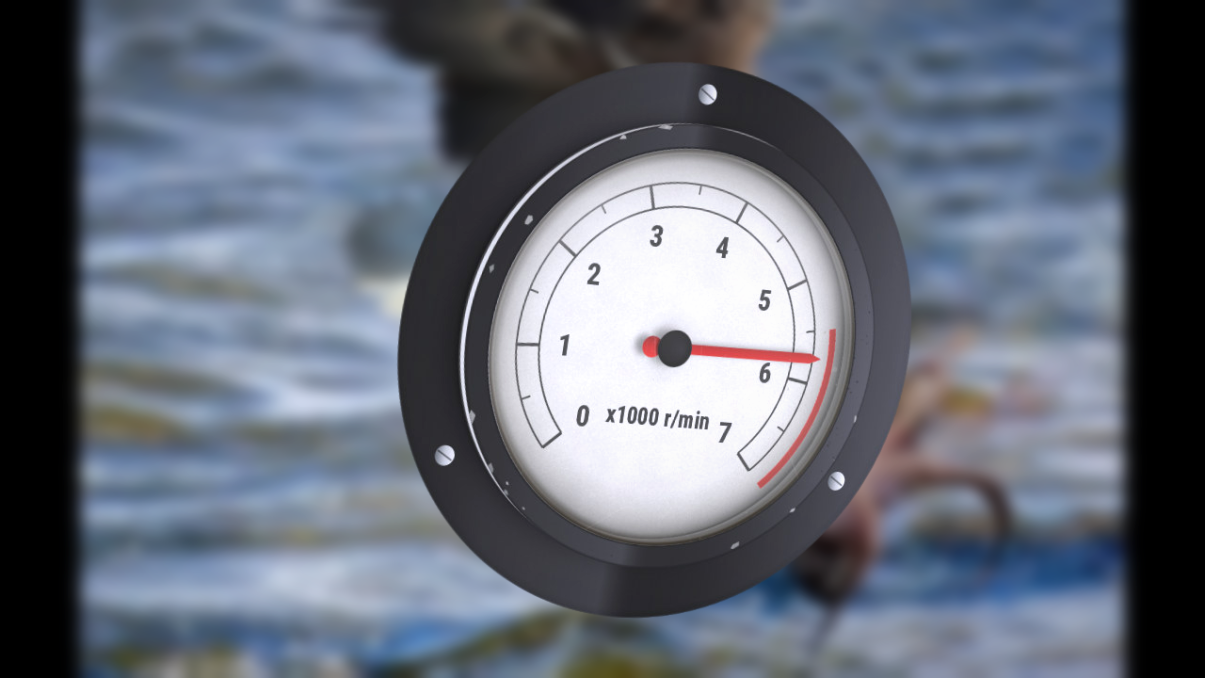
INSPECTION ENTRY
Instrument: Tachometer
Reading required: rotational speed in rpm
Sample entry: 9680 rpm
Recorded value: 5750 rpm
